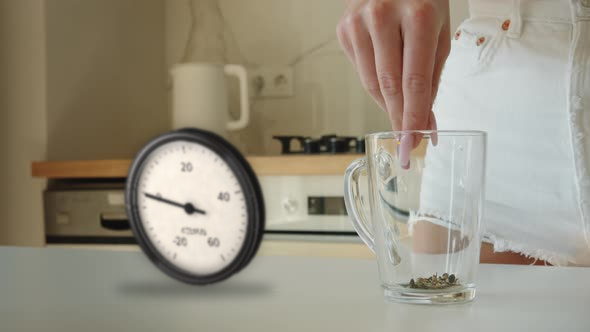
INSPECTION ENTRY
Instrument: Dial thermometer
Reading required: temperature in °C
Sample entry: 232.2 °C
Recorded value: 0 °C
